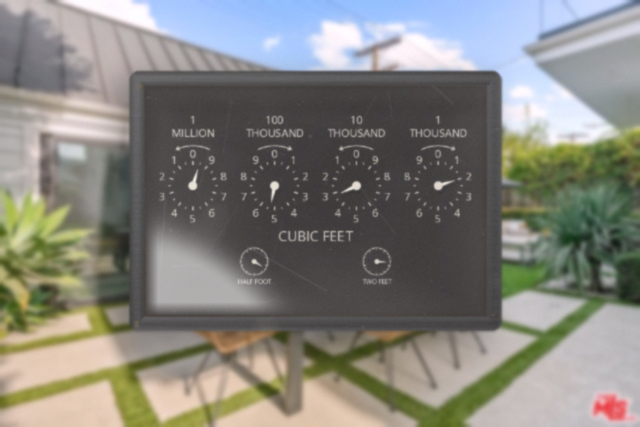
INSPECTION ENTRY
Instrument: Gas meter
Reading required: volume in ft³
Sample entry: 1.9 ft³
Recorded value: 953200 ft³
